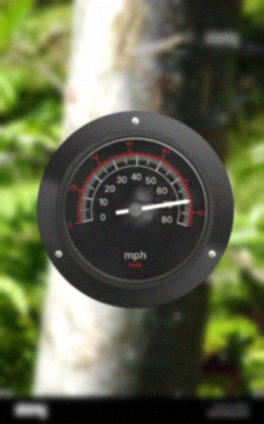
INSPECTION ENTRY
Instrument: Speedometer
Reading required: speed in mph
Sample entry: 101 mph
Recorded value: 70 mph
